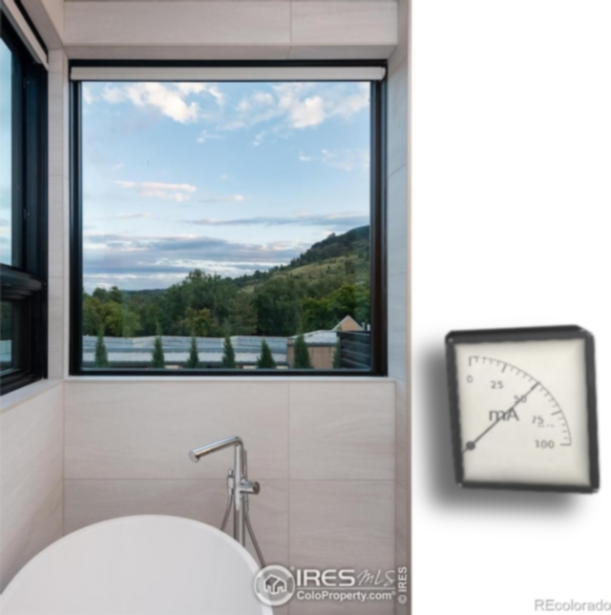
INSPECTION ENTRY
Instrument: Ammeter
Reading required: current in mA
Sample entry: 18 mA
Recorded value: 50 mA
